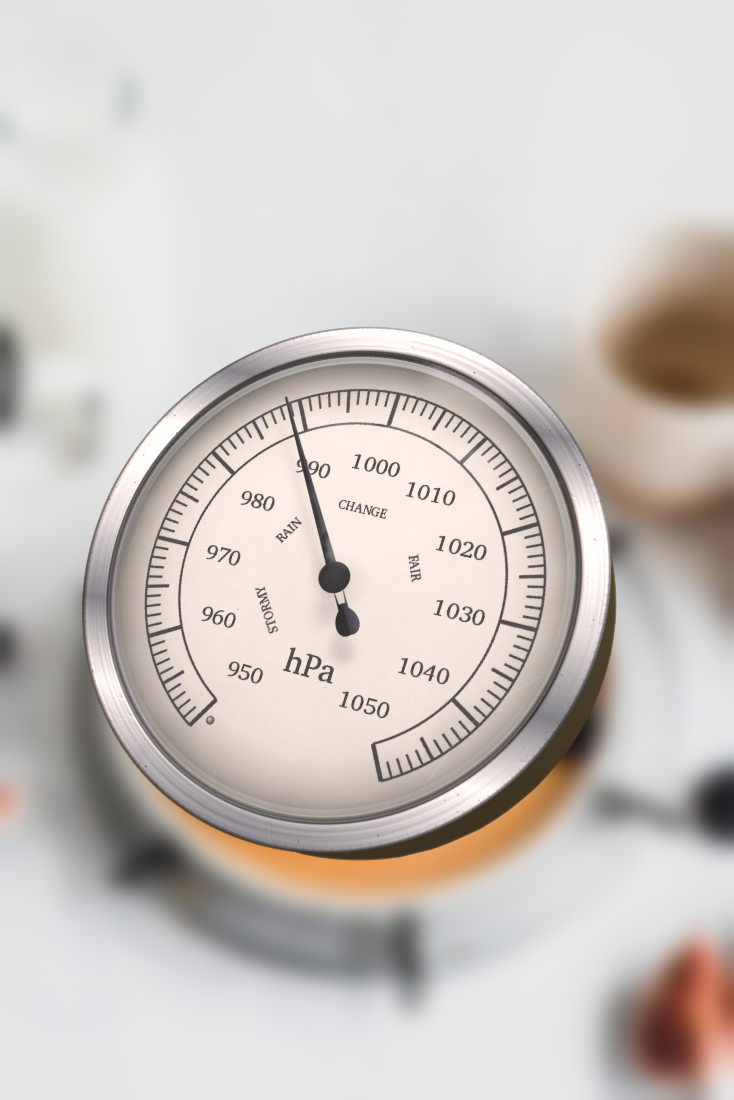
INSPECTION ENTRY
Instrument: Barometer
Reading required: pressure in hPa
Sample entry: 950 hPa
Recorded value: 989 hPa
